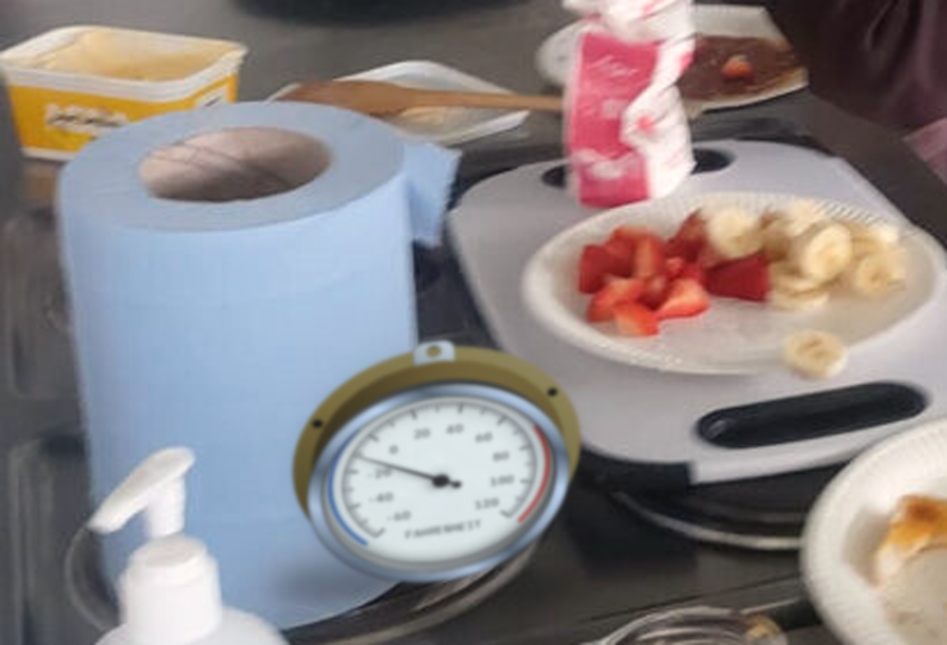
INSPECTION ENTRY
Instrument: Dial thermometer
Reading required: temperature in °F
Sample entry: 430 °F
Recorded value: -10 °F
